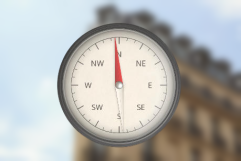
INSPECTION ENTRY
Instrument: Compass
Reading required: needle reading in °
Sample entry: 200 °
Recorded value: 355 °
